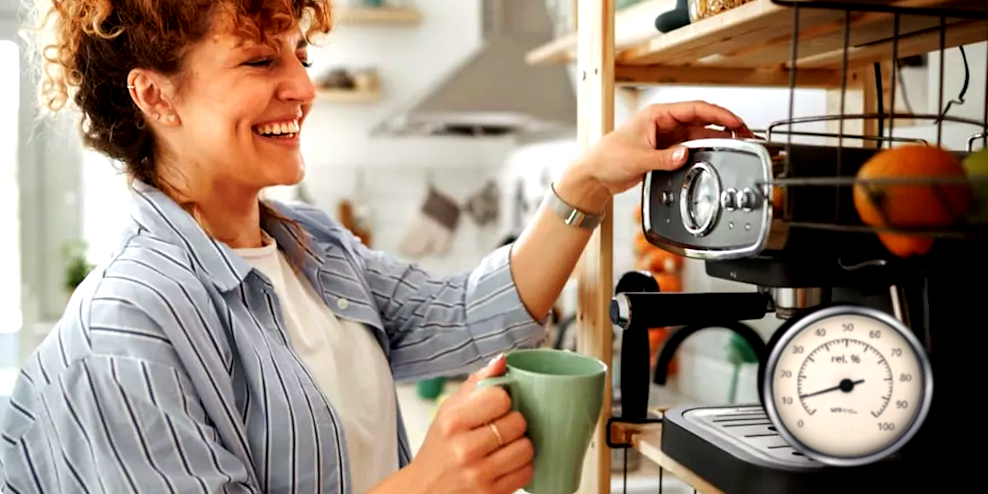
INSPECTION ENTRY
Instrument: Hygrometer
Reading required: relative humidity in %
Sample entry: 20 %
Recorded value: 10 %
